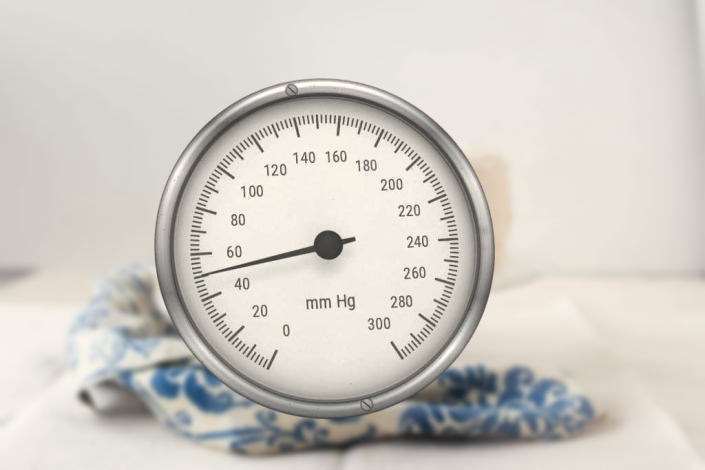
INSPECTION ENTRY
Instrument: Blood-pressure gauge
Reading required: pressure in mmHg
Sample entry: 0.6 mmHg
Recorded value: 50 mmHg
